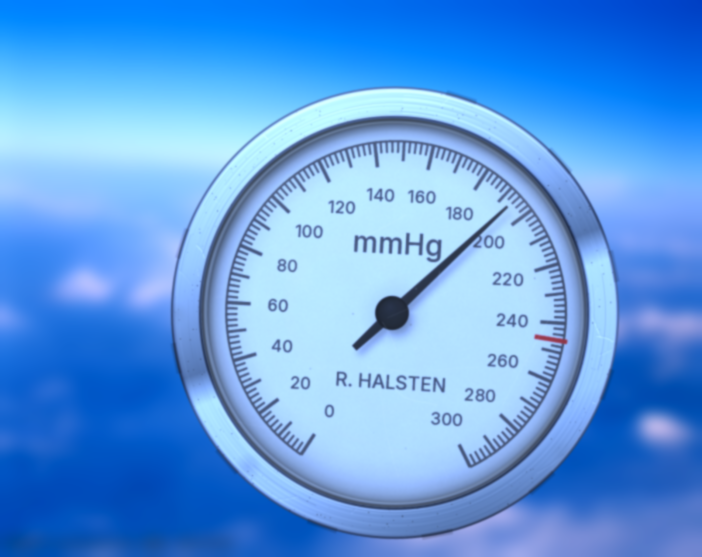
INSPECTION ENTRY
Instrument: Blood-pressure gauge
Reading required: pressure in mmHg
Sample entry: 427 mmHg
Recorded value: 194 mmHg
